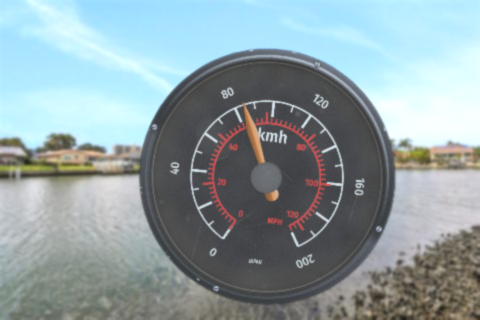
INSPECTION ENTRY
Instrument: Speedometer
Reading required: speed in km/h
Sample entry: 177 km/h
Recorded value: 85 km/h
